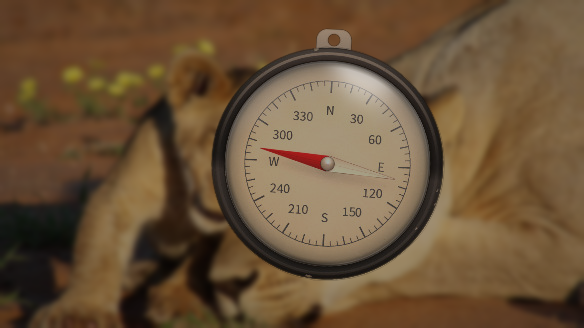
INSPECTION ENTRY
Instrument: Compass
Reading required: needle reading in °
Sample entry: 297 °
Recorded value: 280 °
